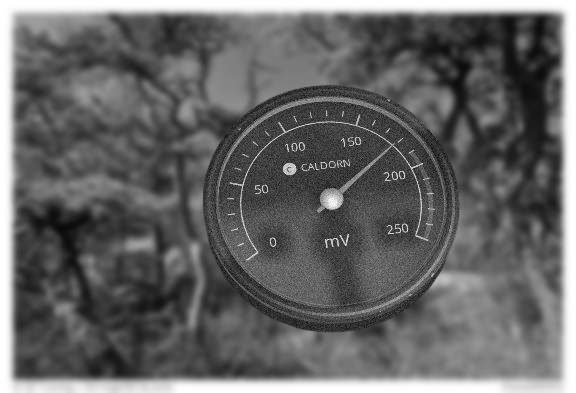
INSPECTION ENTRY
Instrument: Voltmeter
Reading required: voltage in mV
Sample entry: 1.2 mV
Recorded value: 180 mV
